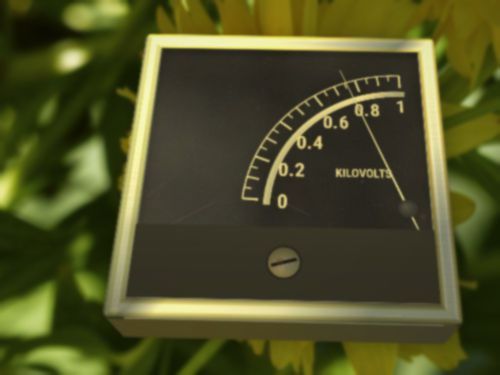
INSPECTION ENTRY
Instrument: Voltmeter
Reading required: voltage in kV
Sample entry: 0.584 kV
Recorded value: 0.75 kV
